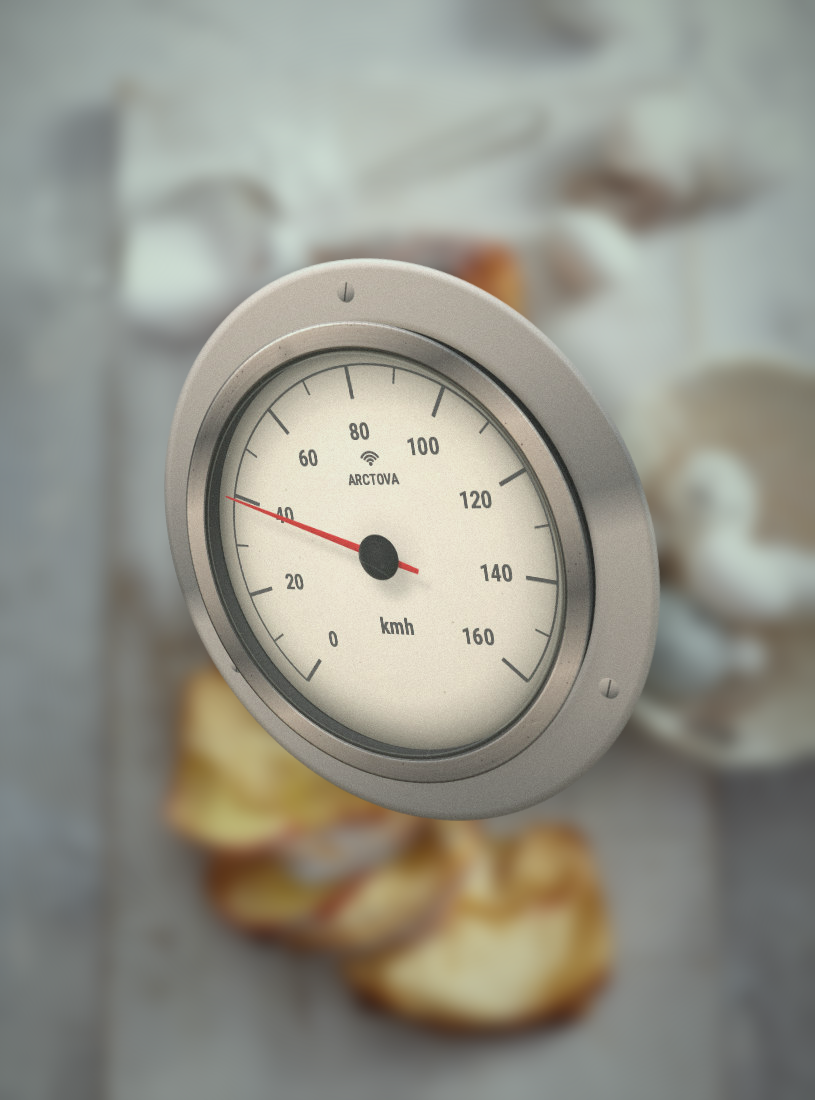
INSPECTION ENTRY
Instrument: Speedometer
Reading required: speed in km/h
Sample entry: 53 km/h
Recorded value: 40 km/h
